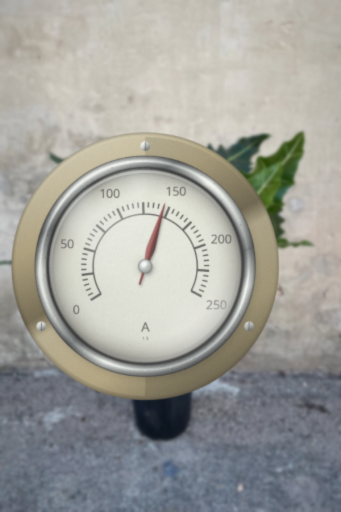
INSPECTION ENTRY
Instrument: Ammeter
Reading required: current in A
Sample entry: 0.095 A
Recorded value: 145 A
